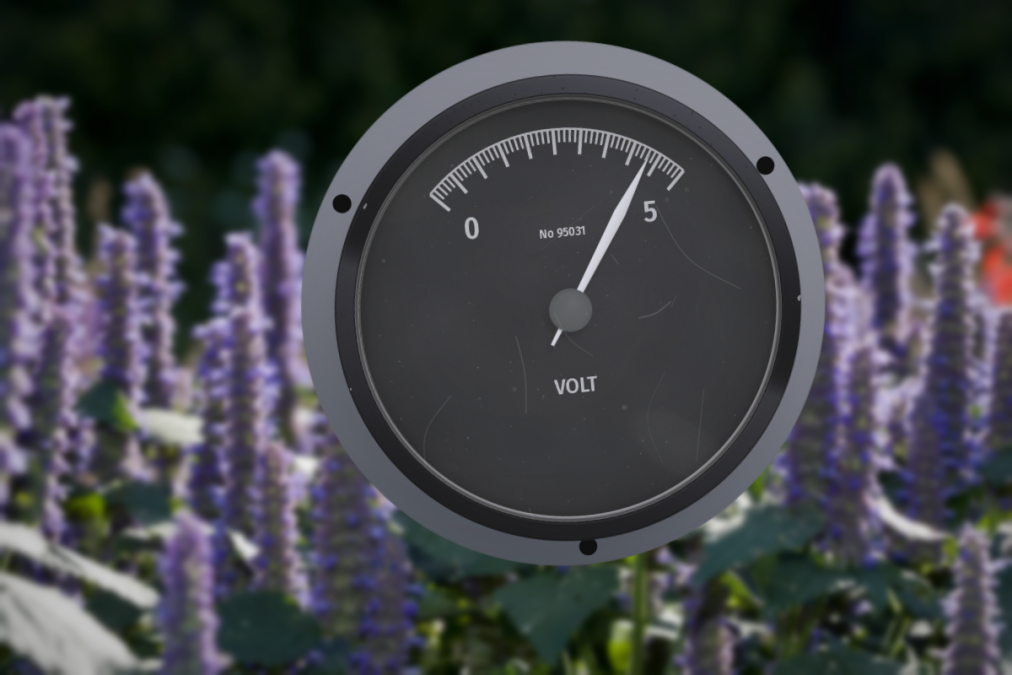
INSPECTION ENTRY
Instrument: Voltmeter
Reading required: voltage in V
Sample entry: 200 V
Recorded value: 4.3 V
